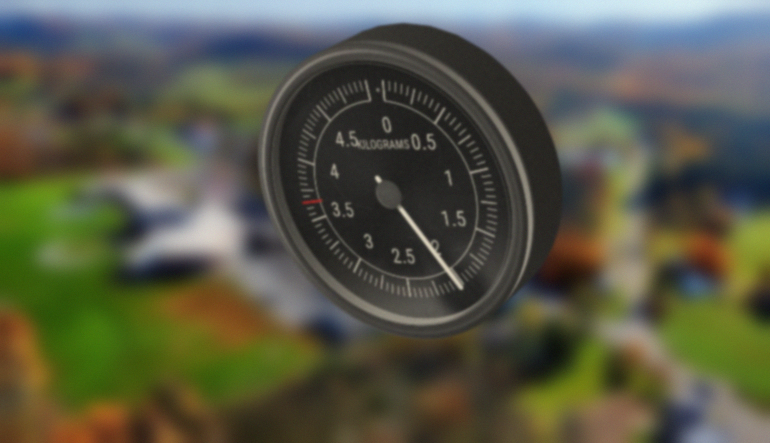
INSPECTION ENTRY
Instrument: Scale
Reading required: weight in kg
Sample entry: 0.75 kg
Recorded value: 2 kg
